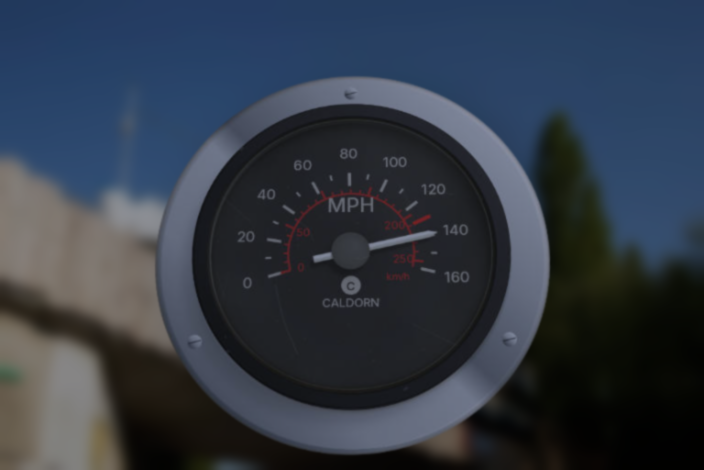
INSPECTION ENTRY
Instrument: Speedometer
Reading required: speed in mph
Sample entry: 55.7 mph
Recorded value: 140 mph
